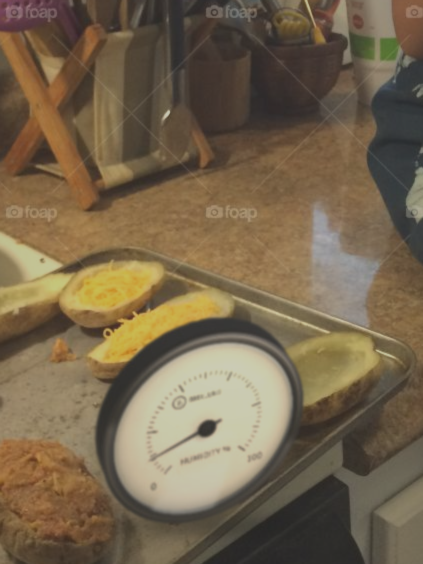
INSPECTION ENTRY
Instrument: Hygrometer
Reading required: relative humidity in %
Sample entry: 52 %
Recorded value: 10 %
